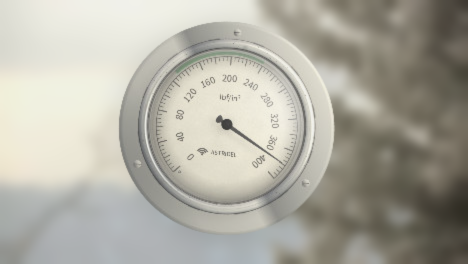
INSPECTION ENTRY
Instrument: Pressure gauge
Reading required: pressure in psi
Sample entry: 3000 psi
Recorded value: 380 psi
